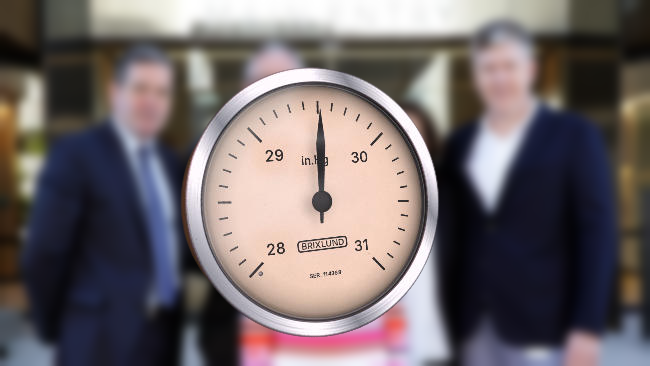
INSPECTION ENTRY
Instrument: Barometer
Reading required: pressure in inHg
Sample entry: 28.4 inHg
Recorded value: 29.5 inHg
